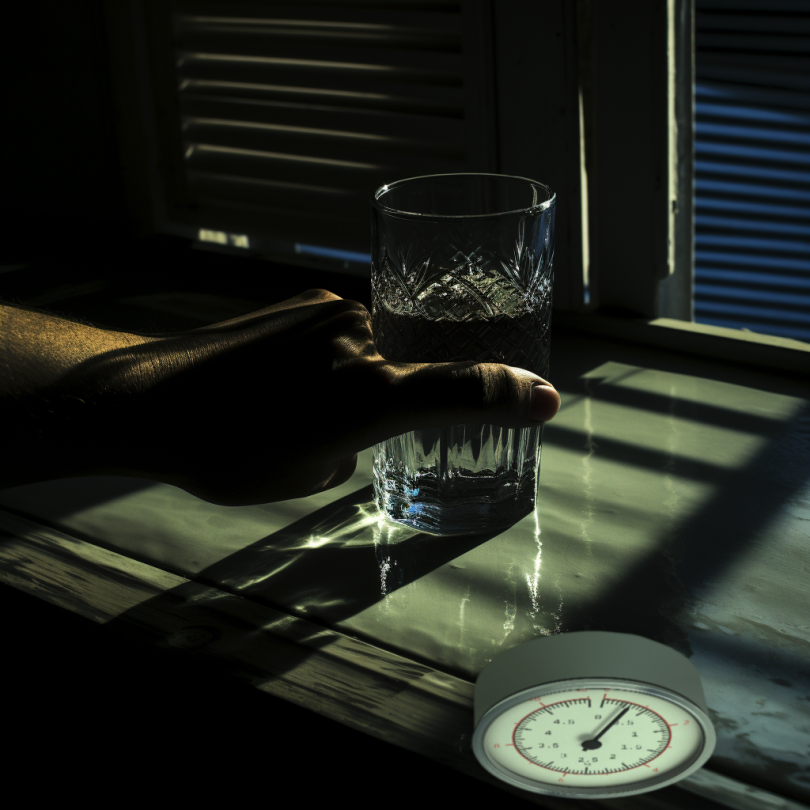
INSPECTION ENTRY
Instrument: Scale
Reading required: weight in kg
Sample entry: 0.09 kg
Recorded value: 0.25 kg
